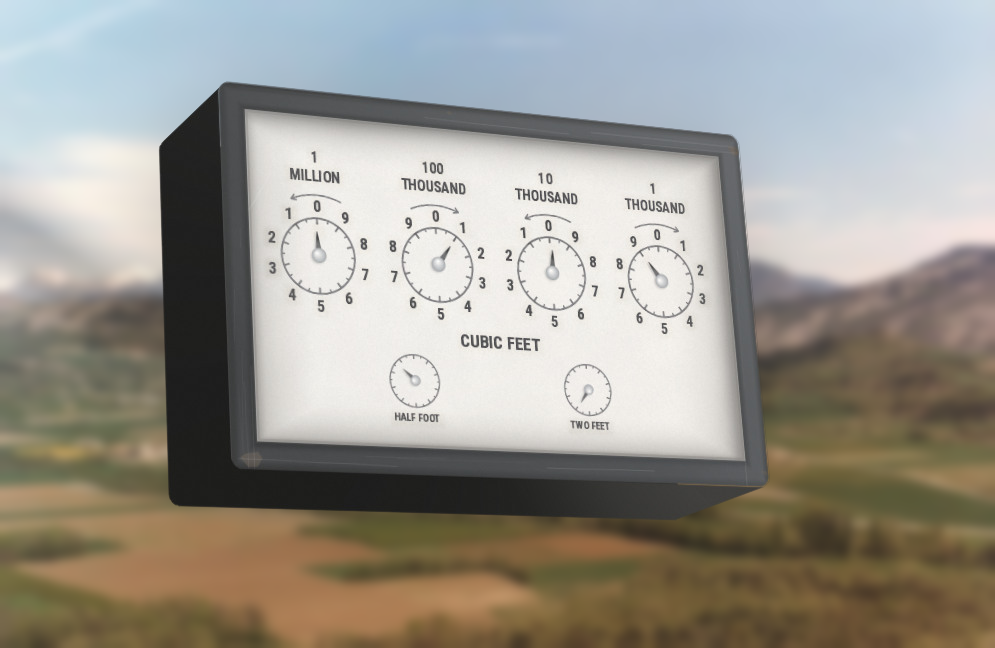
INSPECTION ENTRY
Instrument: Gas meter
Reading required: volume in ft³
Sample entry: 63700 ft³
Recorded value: 9900 ft³
